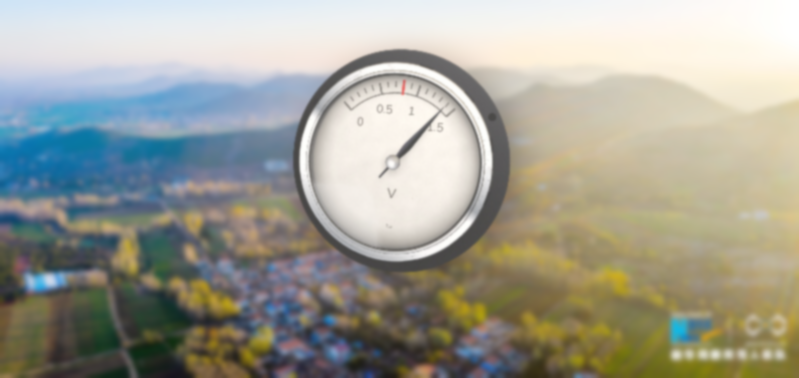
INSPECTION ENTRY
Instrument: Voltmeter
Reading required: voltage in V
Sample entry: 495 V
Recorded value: 1.4 V
